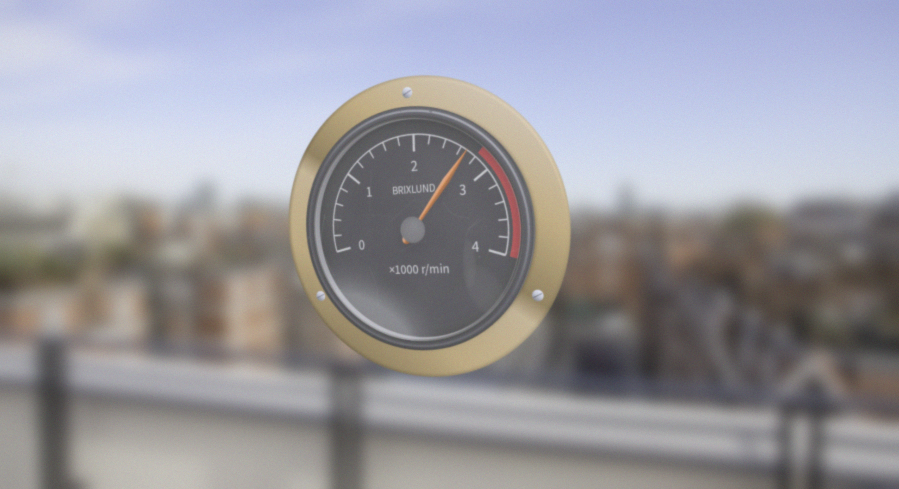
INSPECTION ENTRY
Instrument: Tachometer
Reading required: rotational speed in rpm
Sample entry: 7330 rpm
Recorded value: 2700 rpm
